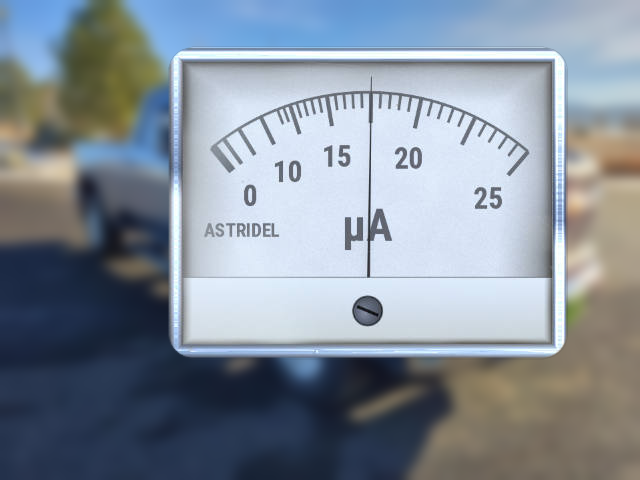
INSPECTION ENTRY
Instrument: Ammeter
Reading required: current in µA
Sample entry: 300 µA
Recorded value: 17.5 µA
